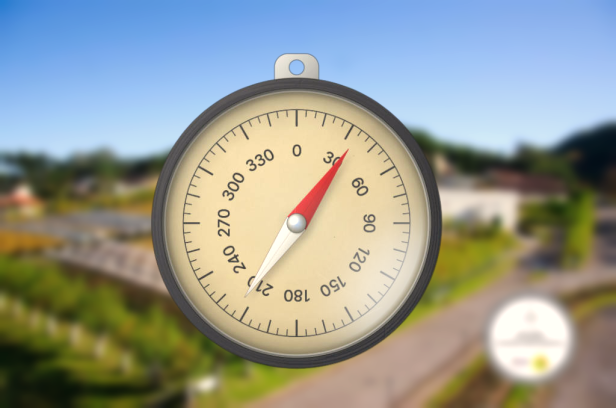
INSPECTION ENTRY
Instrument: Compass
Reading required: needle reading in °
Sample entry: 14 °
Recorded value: 35 °
